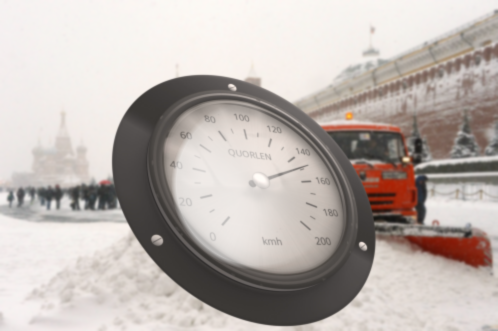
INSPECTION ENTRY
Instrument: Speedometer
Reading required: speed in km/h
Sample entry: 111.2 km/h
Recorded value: 150 km/h
